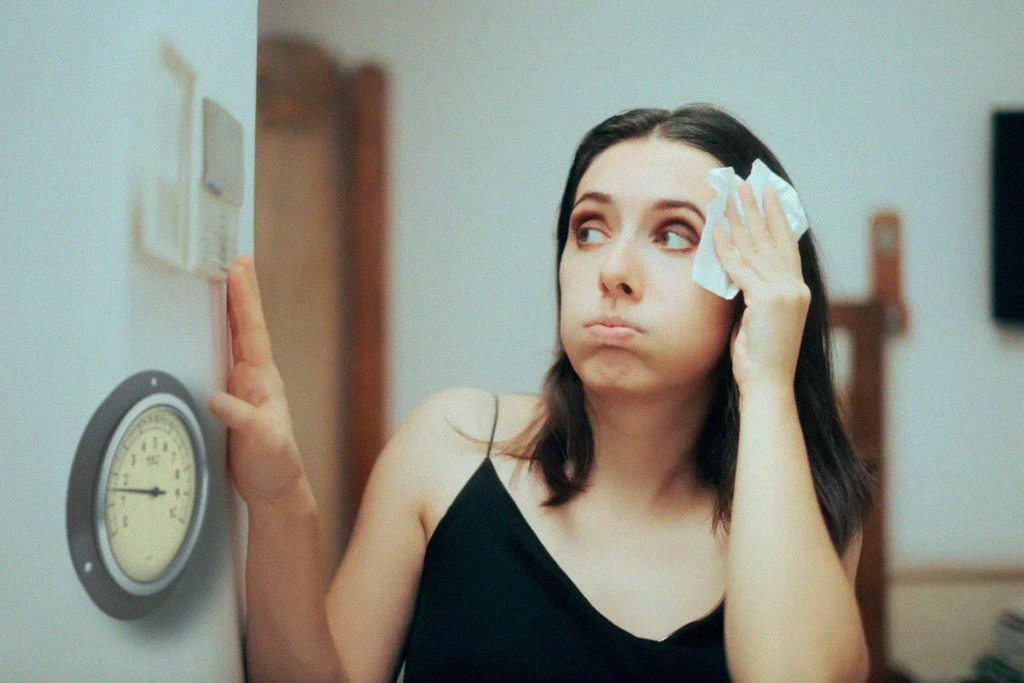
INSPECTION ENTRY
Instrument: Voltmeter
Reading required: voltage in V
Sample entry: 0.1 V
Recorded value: 1.5 V
